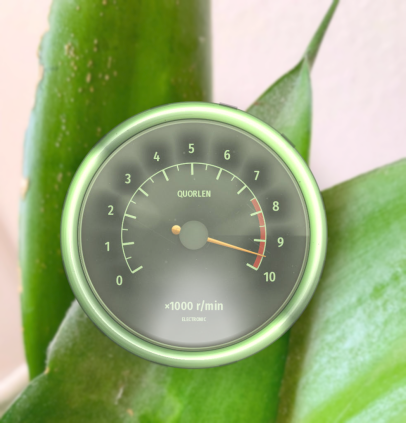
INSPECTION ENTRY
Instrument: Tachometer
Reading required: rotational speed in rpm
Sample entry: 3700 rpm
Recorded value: 9500 rpm
